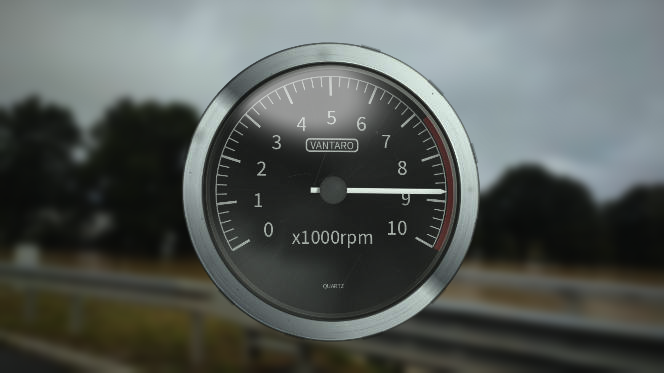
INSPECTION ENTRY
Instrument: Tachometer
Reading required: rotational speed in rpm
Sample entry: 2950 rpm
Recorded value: 8800 rpm
